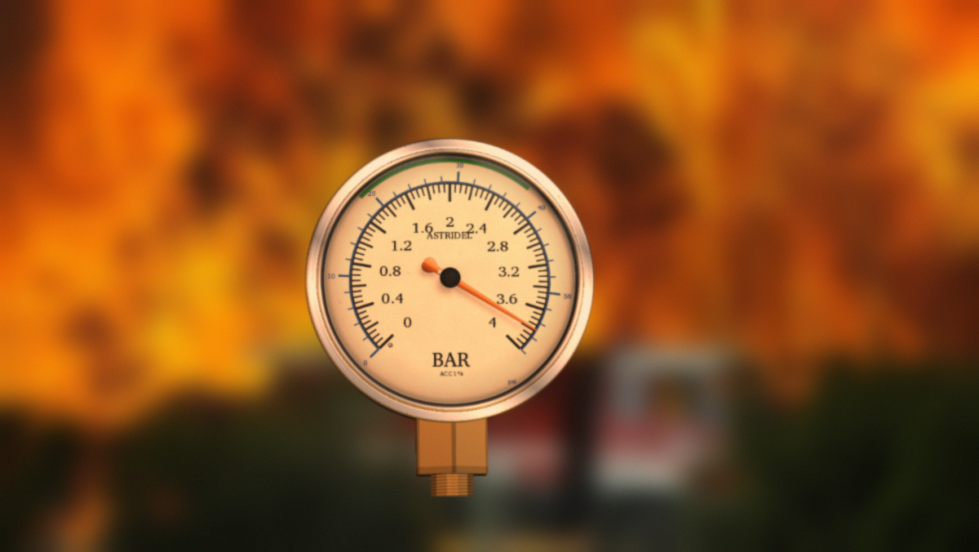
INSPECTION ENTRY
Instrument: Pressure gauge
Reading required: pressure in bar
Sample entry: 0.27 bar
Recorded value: 3.8 bar
